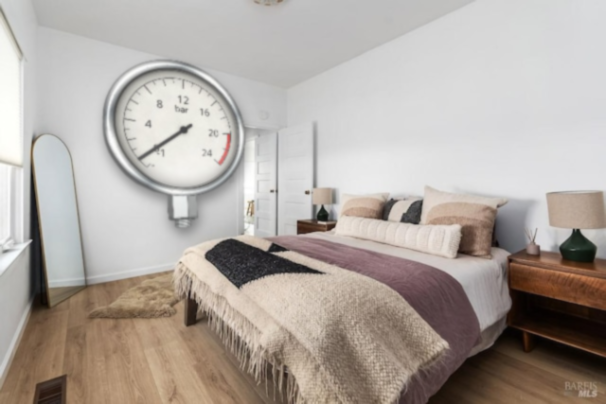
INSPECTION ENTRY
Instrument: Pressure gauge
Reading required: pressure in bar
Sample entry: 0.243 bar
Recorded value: 0 bar
